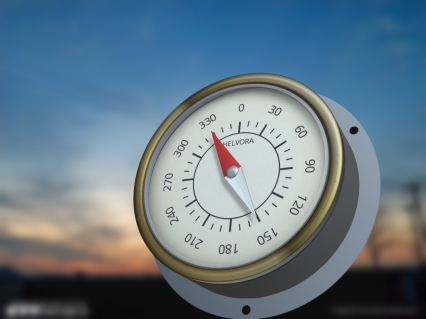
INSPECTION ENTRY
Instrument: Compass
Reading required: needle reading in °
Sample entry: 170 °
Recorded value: 330 °
